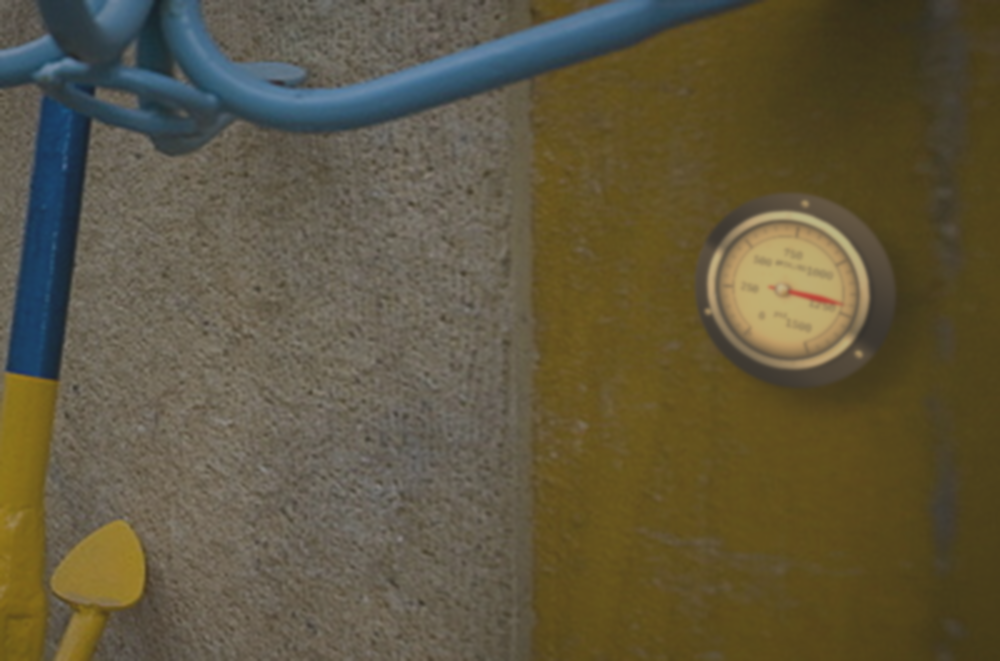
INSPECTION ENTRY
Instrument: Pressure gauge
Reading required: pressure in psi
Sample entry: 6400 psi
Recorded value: 1200 psi
